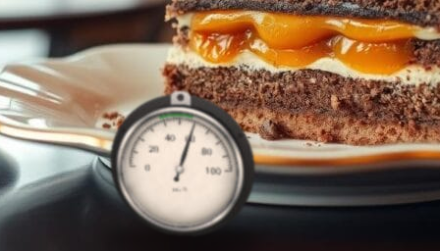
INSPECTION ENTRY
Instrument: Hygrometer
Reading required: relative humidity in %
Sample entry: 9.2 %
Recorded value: 60 %
